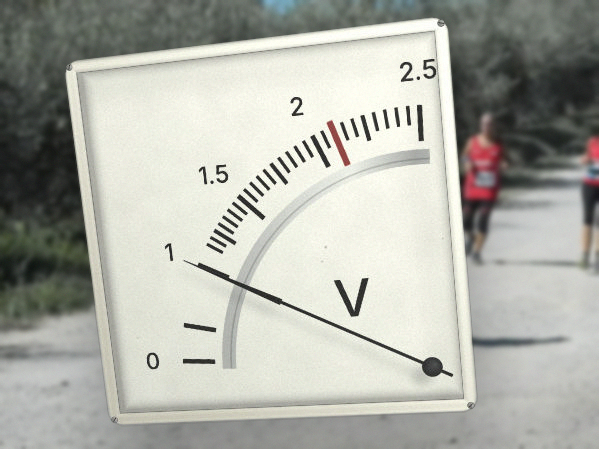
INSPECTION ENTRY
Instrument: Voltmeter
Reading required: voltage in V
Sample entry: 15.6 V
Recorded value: 1 V
